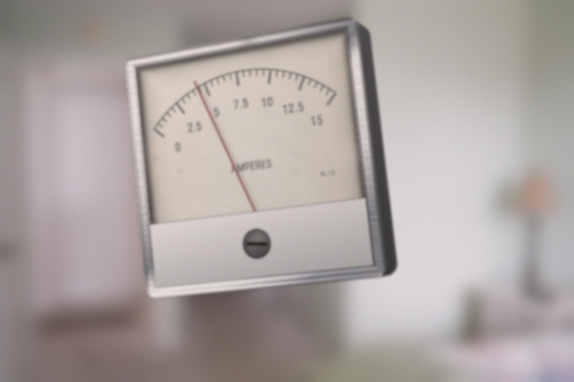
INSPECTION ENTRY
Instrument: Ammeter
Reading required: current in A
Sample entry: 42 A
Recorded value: 4.5 A
